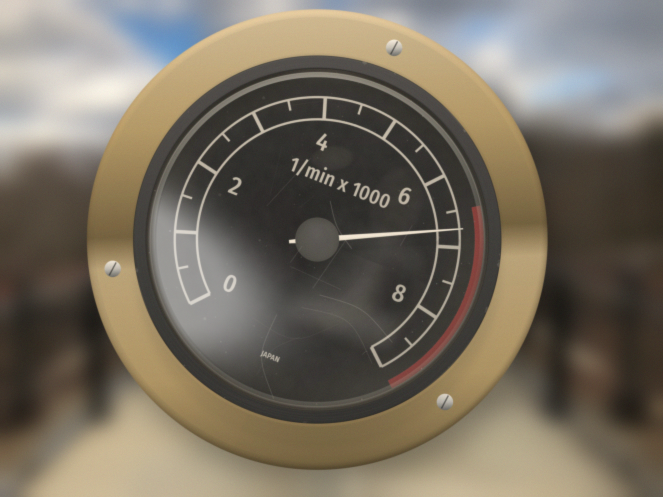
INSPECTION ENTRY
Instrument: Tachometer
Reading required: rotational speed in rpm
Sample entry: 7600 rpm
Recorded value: 6750 rpm
